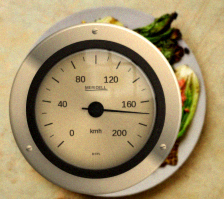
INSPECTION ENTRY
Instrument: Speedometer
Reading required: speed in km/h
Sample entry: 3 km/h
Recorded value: 170 km/h
